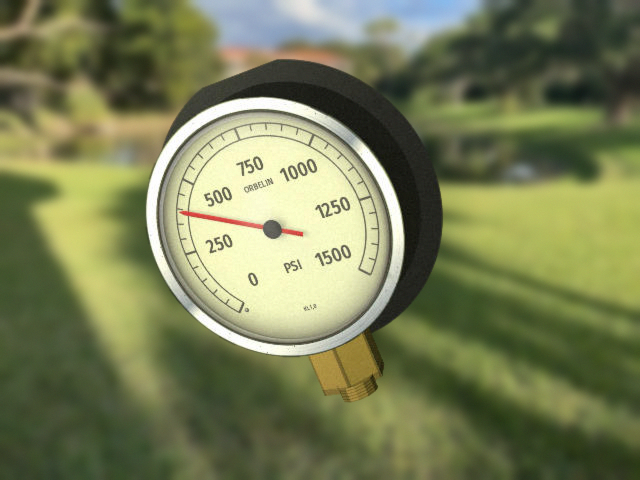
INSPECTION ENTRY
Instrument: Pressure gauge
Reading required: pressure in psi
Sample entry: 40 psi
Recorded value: 400 psi
